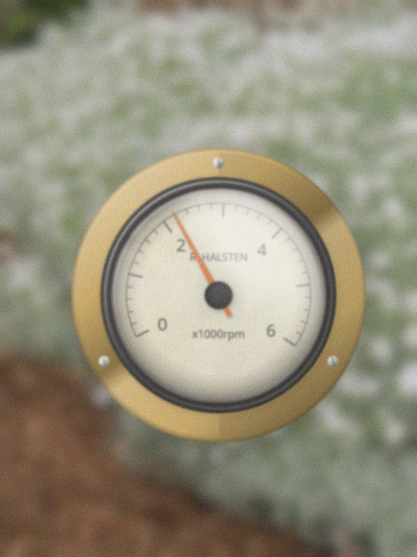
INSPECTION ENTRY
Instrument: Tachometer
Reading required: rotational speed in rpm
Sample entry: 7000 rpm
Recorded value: 2200 rpm
